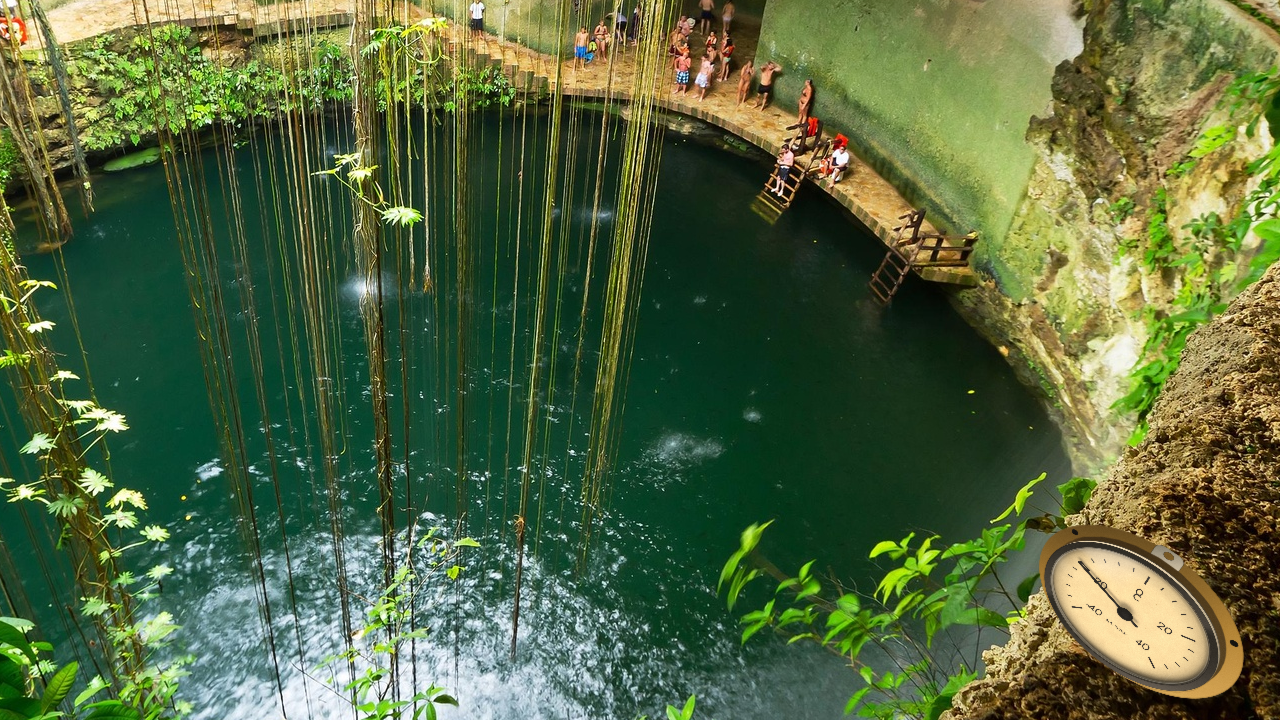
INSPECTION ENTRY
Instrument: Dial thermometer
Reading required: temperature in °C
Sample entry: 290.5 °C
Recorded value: -20 °C
